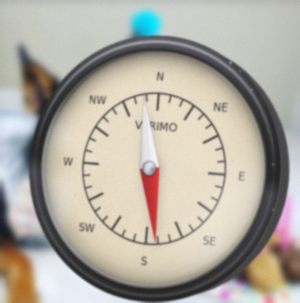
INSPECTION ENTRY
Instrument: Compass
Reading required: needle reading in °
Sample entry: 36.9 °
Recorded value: 170 °
